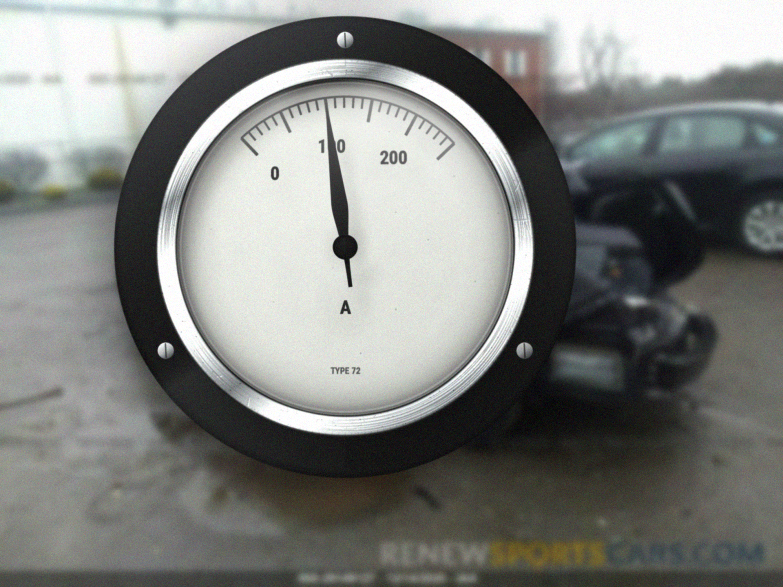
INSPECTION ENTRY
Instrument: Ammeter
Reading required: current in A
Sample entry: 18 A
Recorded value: 100 A
